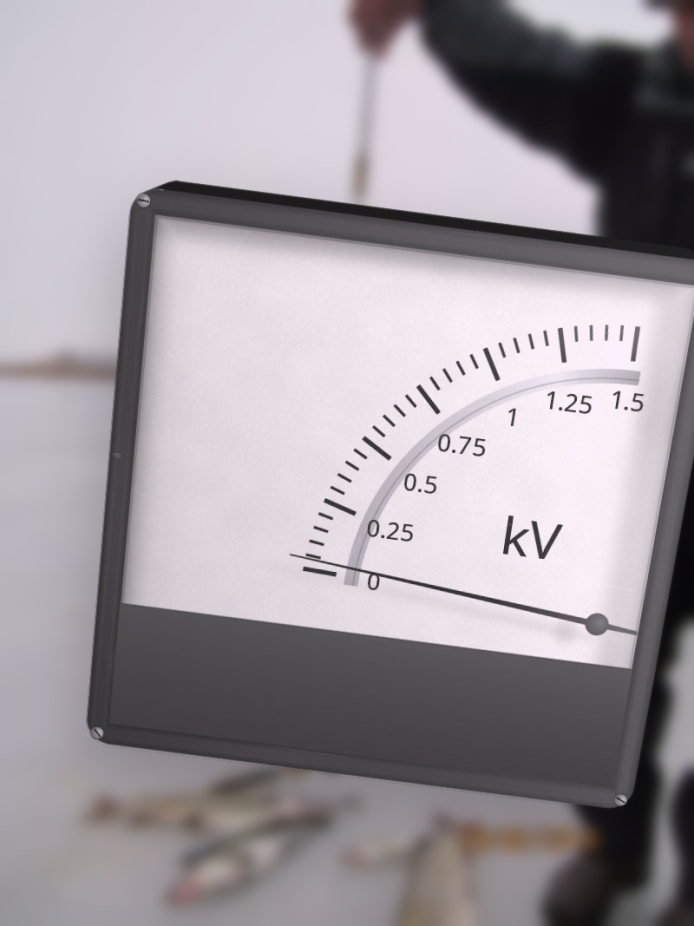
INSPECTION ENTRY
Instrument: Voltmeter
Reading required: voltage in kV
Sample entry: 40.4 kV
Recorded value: 0.05 kV
